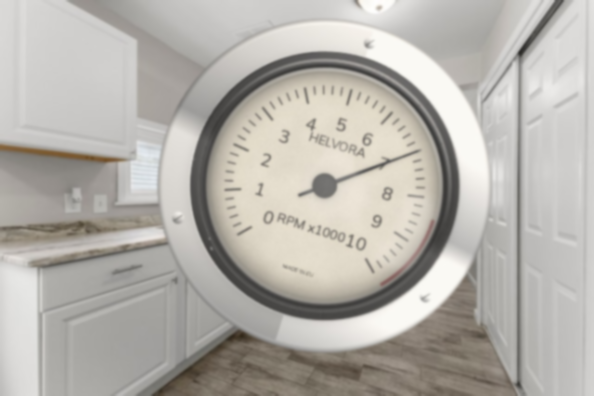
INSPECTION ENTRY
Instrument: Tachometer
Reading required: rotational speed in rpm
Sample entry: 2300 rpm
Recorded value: 7000 rpm
